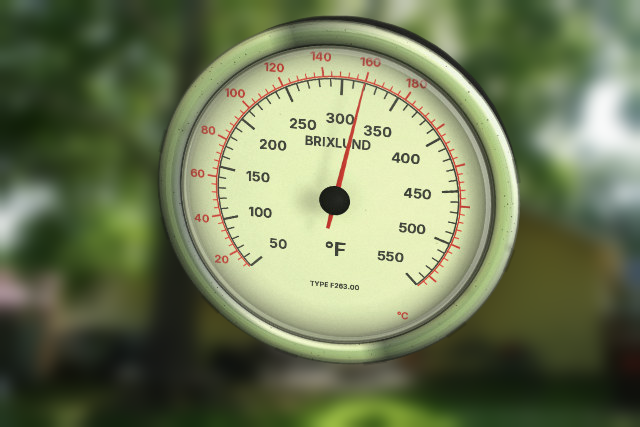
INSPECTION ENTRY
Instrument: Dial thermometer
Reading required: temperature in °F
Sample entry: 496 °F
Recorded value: 320 °F
